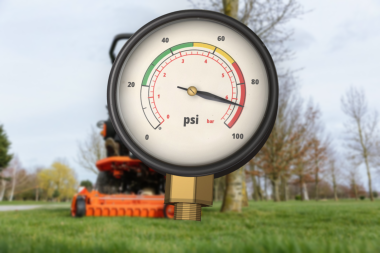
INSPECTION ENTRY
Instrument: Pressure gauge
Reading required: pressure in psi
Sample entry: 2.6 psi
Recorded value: 90 psi
